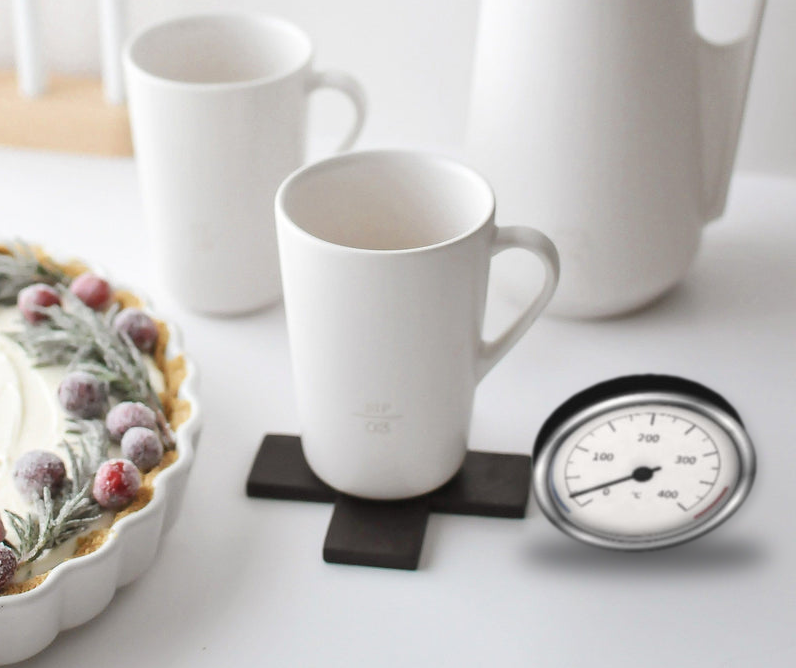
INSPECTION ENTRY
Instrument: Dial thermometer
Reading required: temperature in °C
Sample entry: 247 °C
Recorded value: 25 °C
